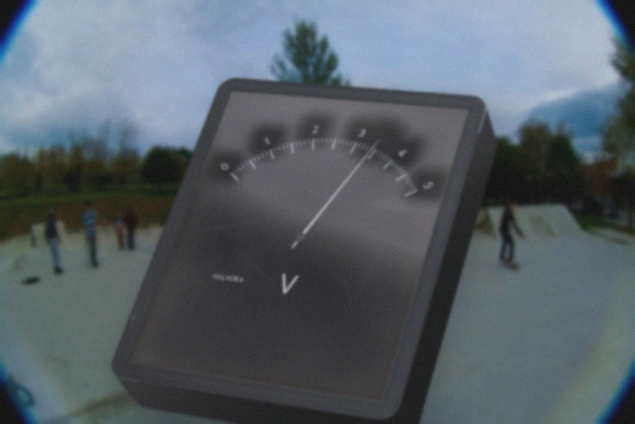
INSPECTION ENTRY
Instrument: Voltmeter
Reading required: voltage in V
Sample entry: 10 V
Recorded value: 3.5 V
